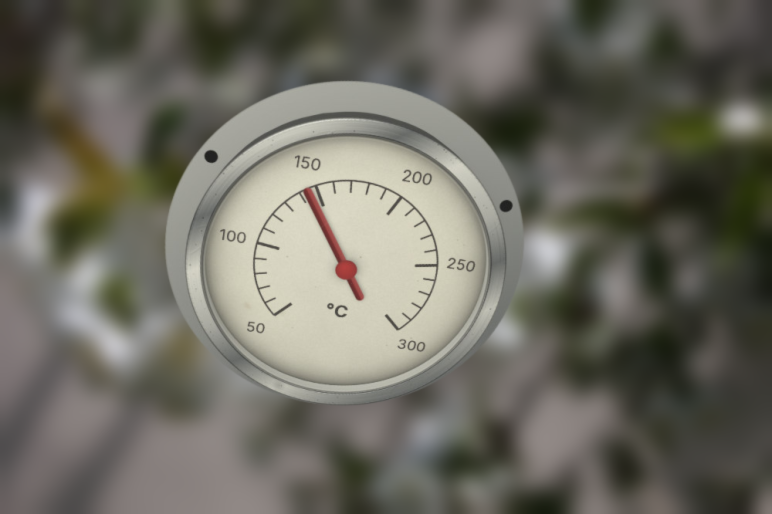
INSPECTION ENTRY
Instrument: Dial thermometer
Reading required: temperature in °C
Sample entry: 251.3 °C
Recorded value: 145 °C
